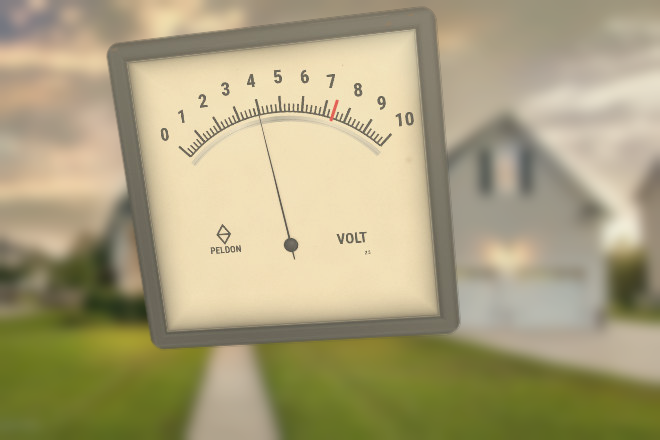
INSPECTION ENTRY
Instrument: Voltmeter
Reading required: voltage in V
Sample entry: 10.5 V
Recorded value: 4 V
